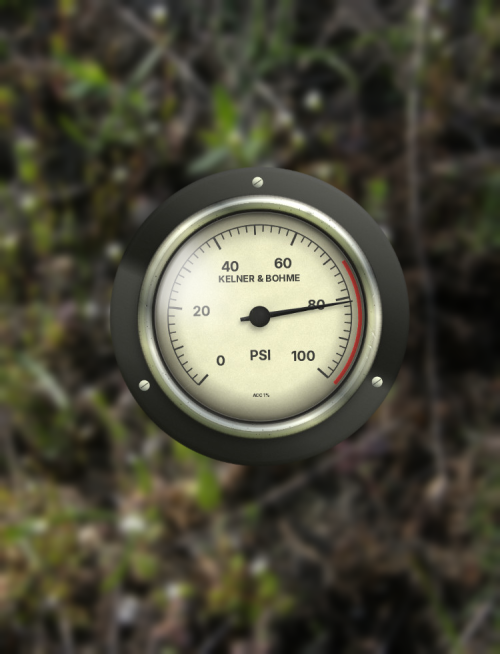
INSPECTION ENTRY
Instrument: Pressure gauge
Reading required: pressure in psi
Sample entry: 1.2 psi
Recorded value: 81 psi
